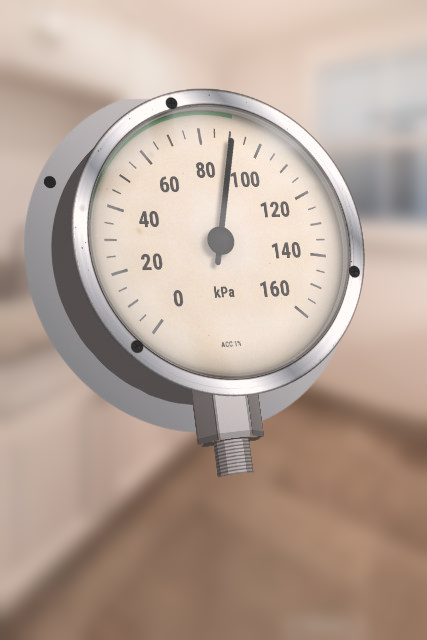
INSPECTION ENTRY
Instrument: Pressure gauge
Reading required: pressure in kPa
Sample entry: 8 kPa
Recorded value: 90 kPa
